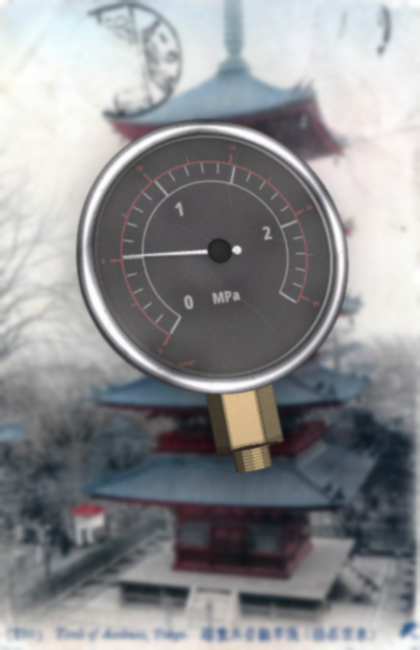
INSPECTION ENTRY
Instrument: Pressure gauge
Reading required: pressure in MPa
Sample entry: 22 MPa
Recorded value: 0.5 MPa
